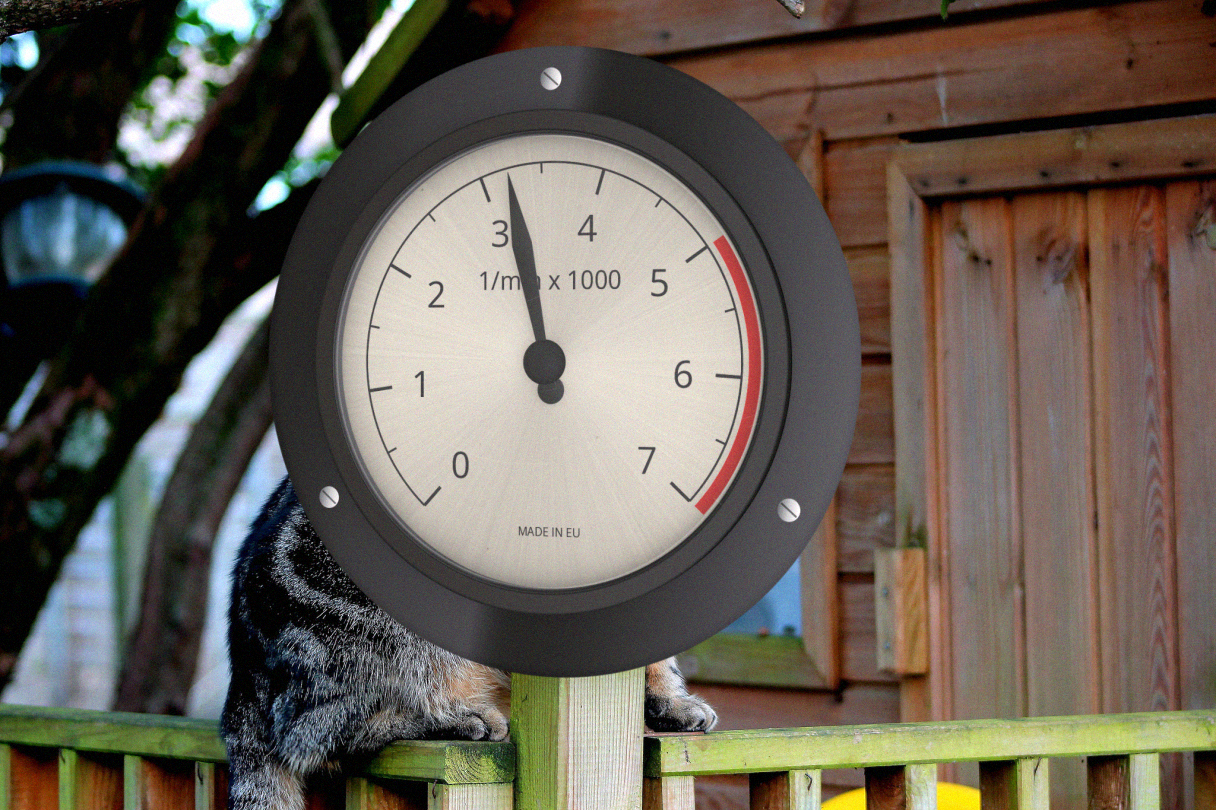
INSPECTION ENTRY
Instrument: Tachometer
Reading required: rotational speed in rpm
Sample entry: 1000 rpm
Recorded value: 3250 rpm
